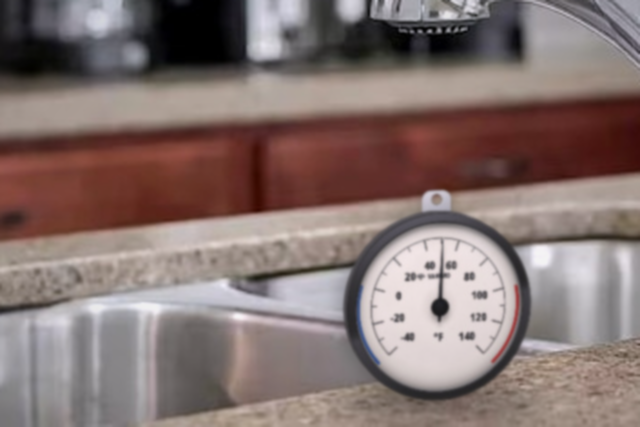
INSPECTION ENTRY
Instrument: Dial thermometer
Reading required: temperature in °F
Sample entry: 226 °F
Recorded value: 50 °F
